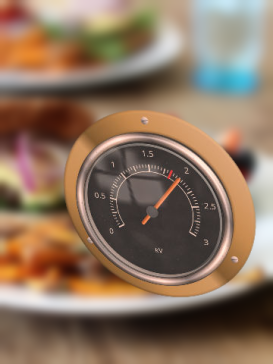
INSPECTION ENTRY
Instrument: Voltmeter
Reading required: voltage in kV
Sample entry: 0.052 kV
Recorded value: 2 kV
